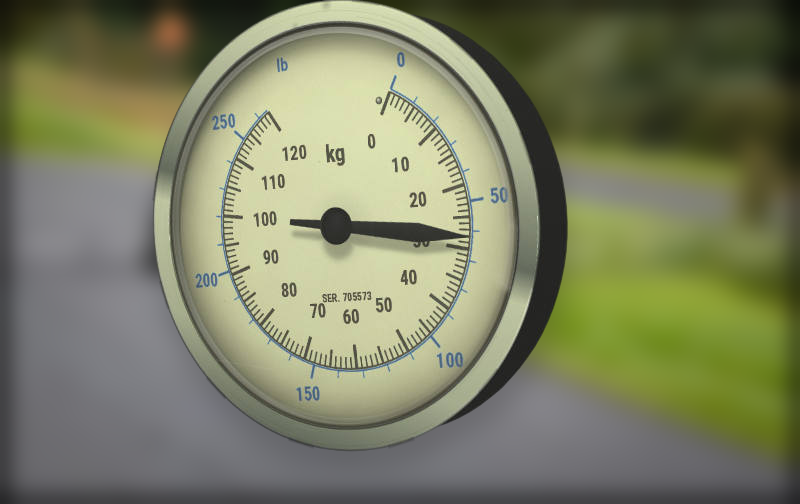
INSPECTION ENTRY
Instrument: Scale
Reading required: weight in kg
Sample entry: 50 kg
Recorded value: 28 kg
